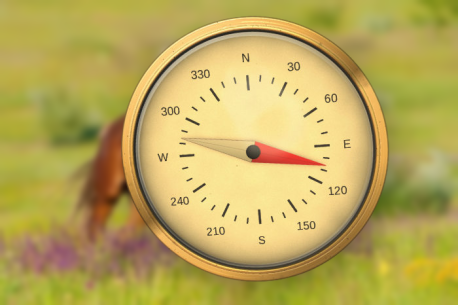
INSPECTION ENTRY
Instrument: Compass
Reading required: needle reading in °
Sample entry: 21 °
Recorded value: 105 °
